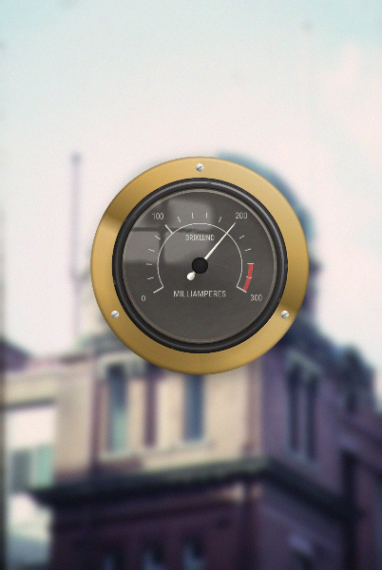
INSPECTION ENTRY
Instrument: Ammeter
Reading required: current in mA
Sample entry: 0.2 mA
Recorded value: 200 mA
